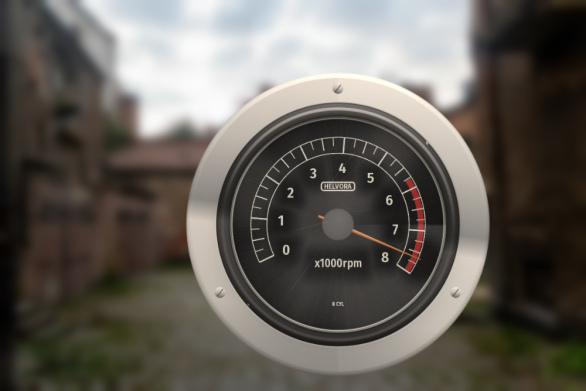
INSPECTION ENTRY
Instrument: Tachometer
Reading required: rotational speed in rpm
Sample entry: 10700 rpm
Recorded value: 7625 rpm
